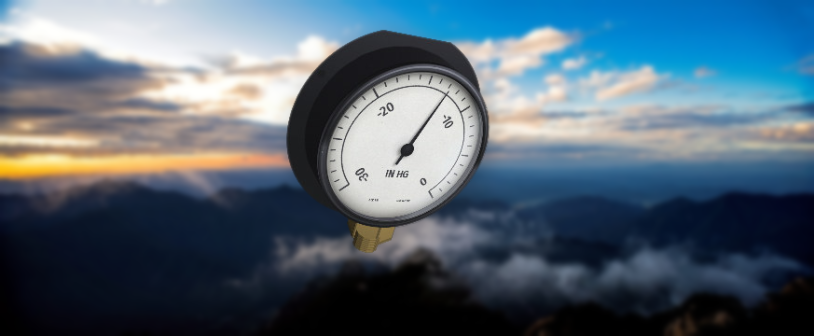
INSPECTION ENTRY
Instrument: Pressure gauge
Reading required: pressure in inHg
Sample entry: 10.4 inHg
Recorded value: -13 inHg
